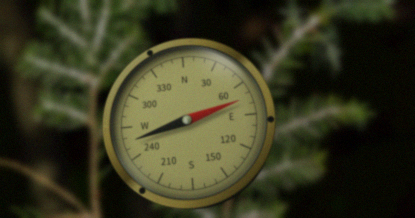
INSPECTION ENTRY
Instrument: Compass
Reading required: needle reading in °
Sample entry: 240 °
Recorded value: 75 °
